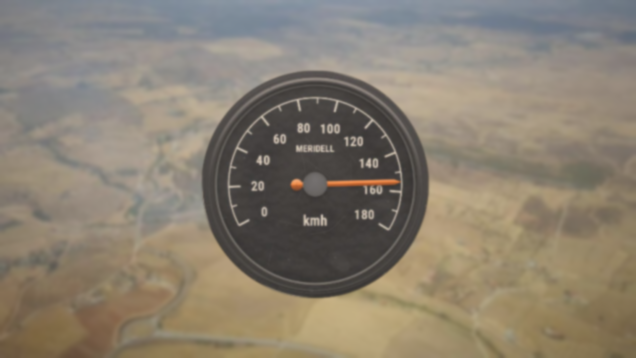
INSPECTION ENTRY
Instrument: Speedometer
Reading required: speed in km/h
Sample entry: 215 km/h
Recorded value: 155 km/h
